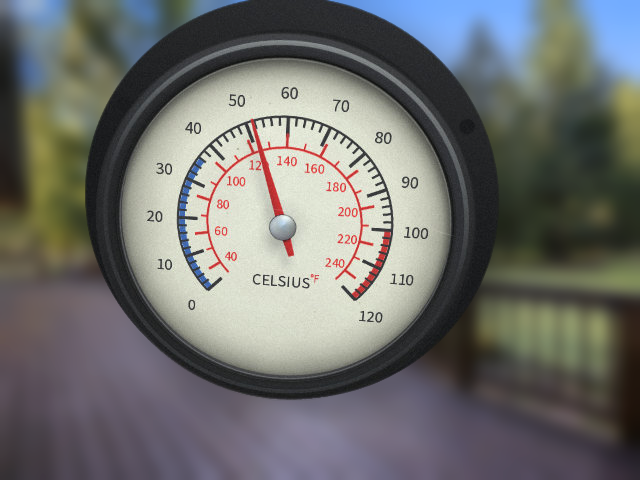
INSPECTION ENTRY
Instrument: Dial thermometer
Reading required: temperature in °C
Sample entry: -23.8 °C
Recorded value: 52 °C
